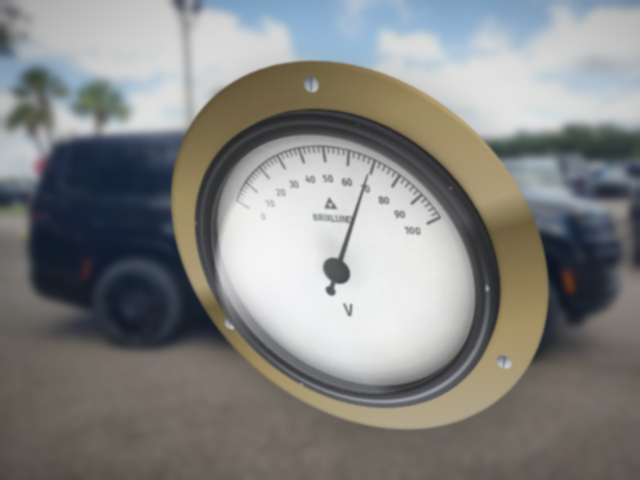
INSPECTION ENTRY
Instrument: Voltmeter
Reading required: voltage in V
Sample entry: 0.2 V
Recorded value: 70 V
